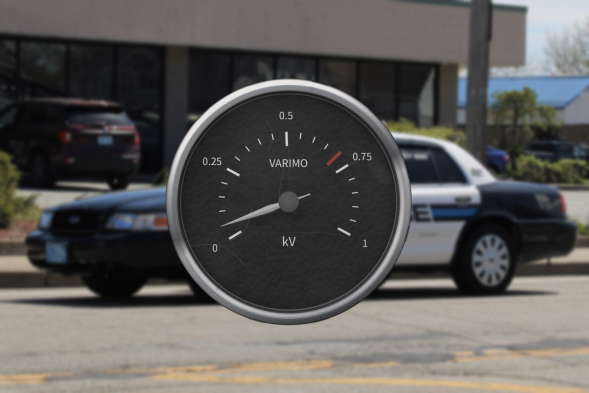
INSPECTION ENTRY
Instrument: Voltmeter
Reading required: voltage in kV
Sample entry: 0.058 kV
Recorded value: 0.05 kV
